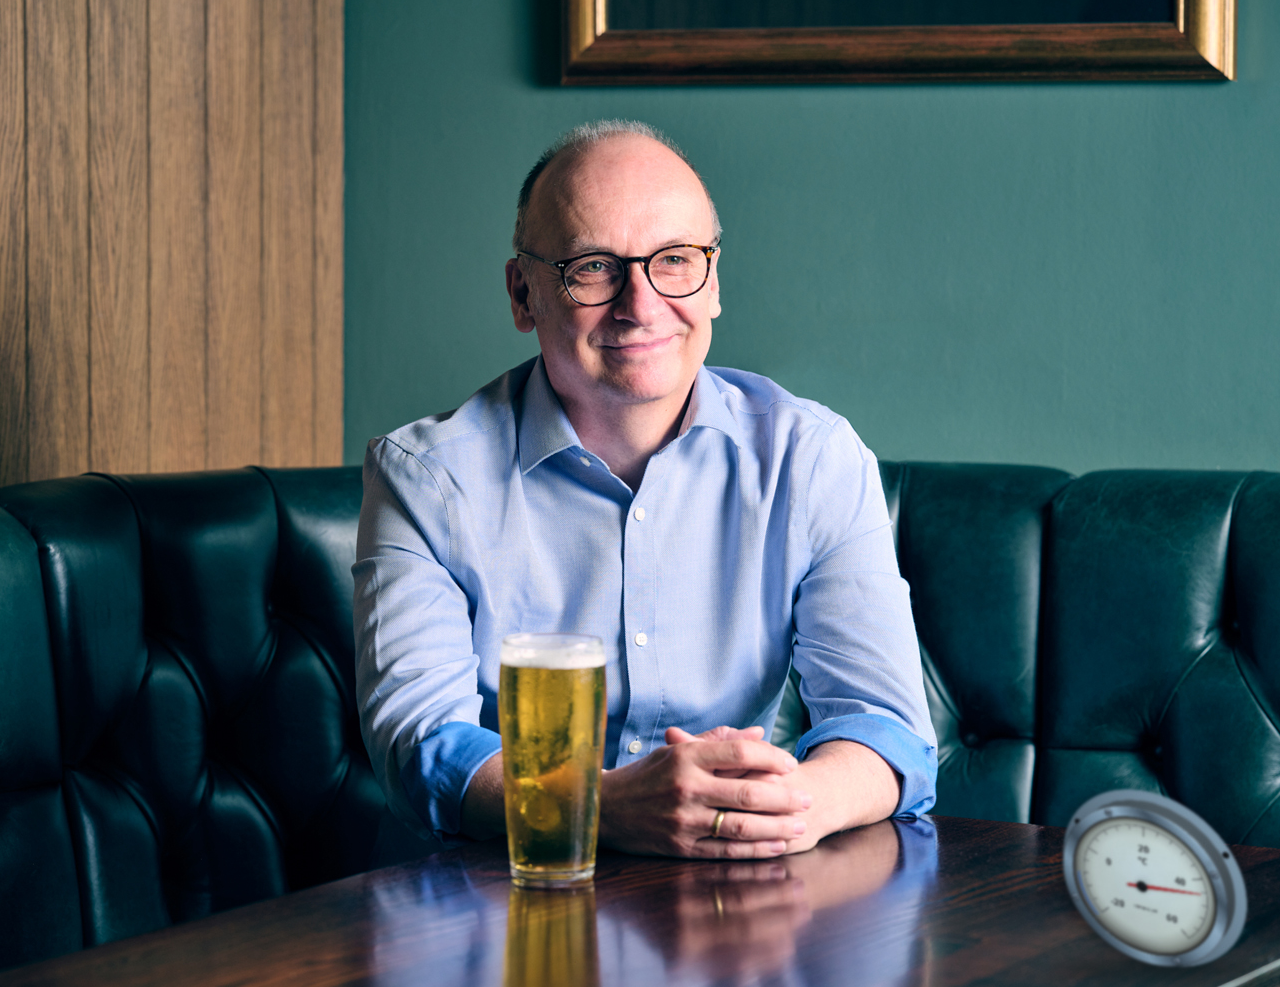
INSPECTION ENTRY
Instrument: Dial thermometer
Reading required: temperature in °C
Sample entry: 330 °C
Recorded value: 44 °C
